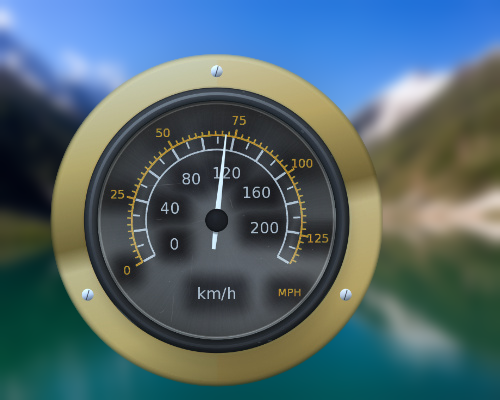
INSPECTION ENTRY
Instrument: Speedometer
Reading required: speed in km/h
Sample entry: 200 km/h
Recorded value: 115 km/h
